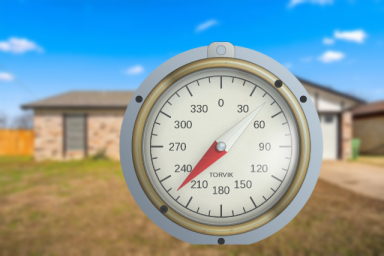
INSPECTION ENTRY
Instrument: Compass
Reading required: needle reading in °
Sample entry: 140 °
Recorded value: 225 °
